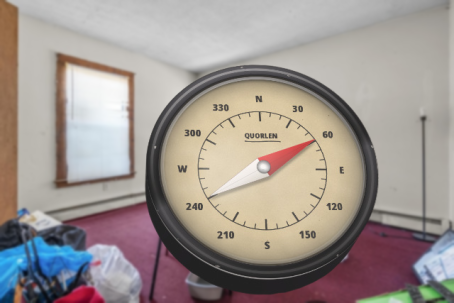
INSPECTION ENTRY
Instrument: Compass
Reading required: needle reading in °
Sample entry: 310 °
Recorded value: 60 °
